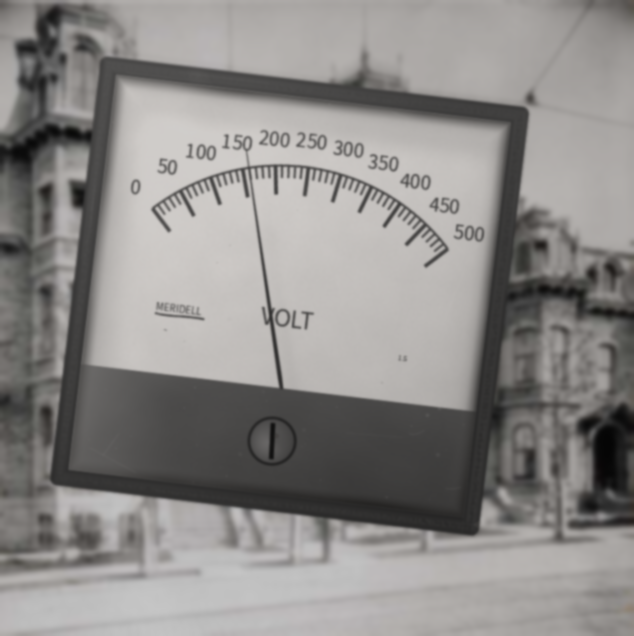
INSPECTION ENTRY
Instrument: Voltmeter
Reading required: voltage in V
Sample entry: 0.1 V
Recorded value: 160 V
